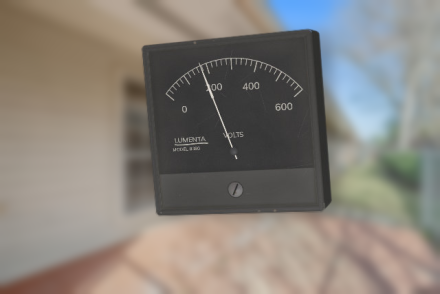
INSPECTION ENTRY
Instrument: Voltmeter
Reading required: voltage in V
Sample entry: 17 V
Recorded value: 180 V
